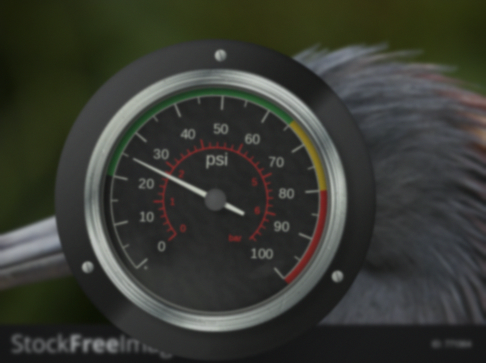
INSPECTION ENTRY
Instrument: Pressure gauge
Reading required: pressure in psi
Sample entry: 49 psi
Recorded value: 25 psi
